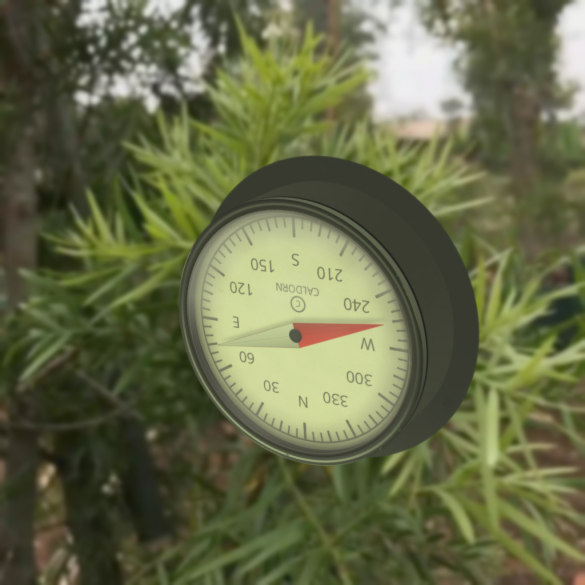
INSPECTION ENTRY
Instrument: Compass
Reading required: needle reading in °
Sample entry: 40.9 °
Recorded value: 255 °
